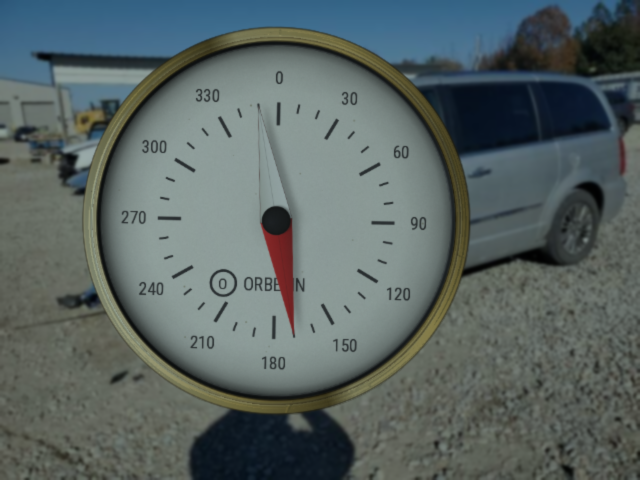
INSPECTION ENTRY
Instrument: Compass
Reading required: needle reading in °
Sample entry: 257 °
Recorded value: 170 °
